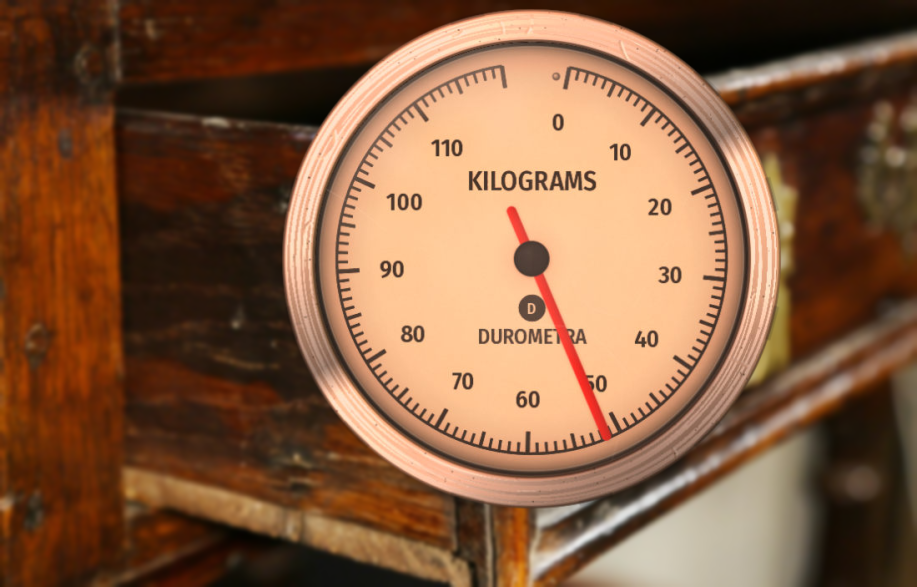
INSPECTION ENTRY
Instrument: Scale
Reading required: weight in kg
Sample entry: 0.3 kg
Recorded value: 51.5 kg
